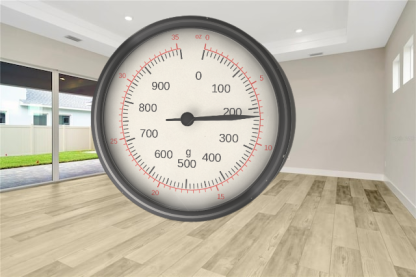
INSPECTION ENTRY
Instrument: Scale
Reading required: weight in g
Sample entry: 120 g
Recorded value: 220 g
